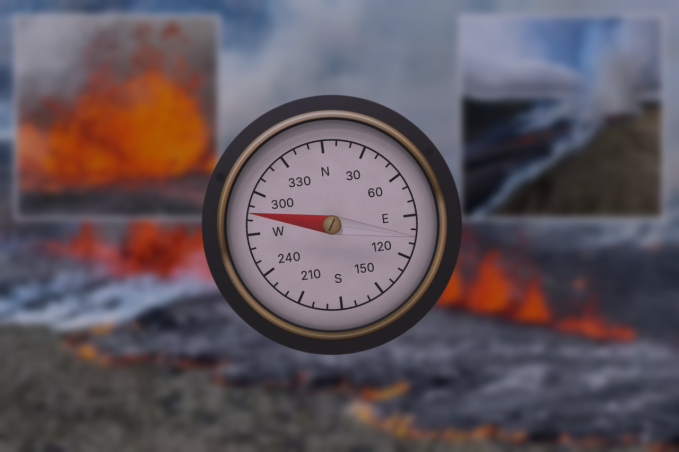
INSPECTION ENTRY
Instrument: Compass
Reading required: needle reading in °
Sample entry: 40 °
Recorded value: 285 °
